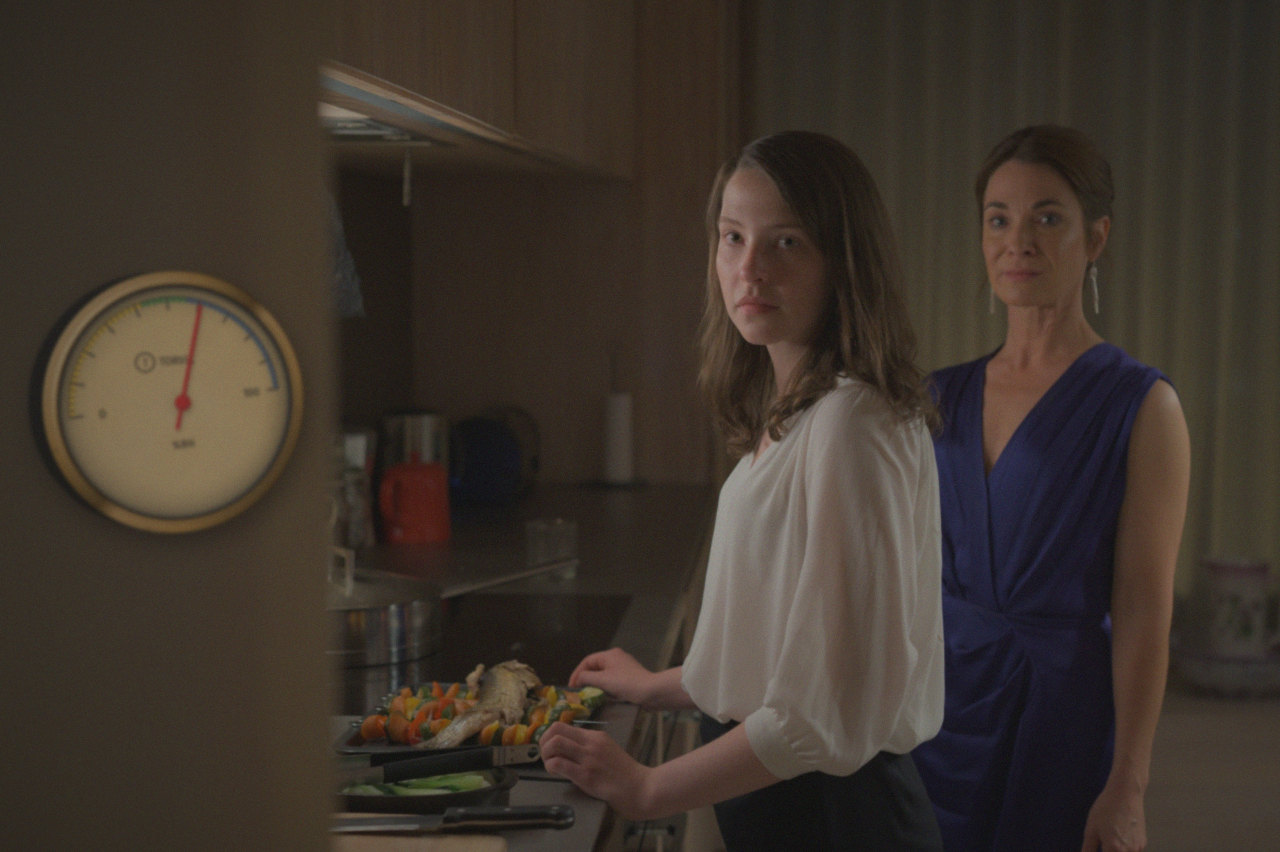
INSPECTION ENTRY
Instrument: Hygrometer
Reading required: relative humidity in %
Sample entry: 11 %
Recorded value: 60 %
